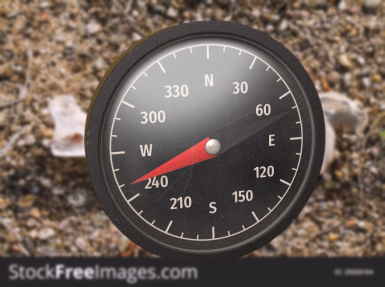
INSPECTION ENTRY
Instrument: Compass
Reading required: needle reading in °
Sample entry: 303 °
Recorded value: 250 °
